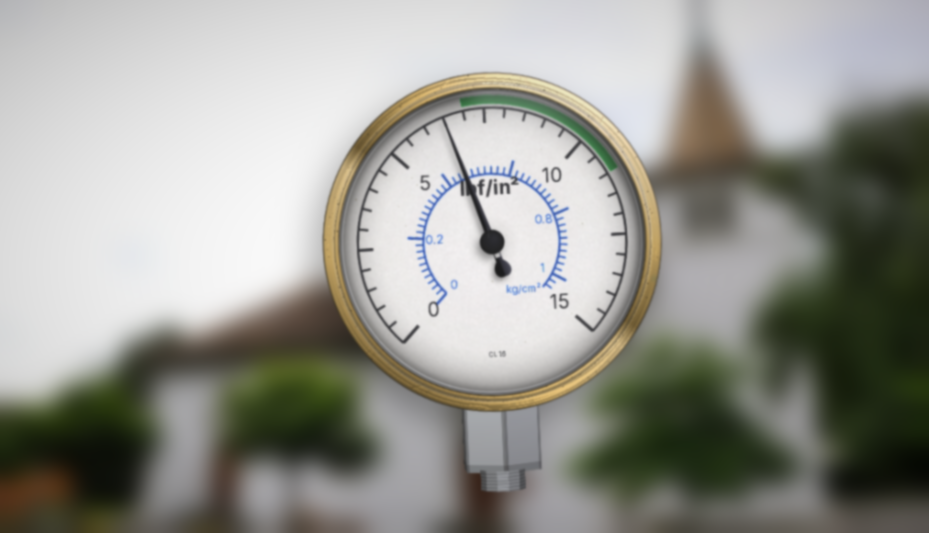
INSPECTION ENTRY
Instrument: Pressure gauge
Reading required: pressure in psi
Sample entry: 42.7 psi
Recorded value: 6.5 psi
